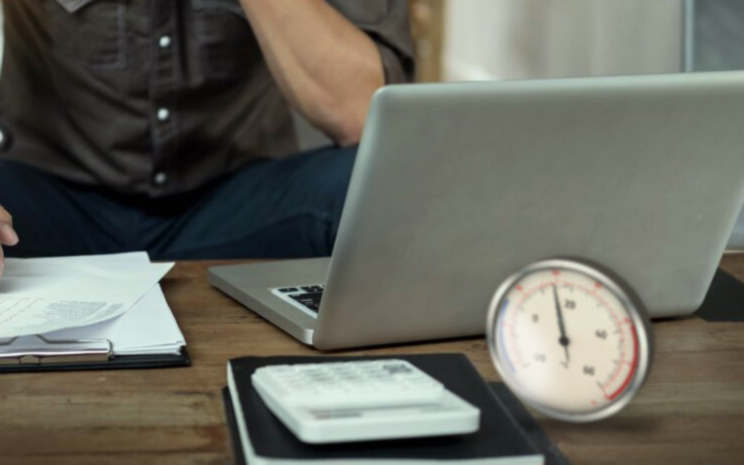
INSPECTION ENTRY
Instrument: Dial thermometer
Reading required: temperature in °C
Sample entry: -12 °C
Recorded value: 15 °C
